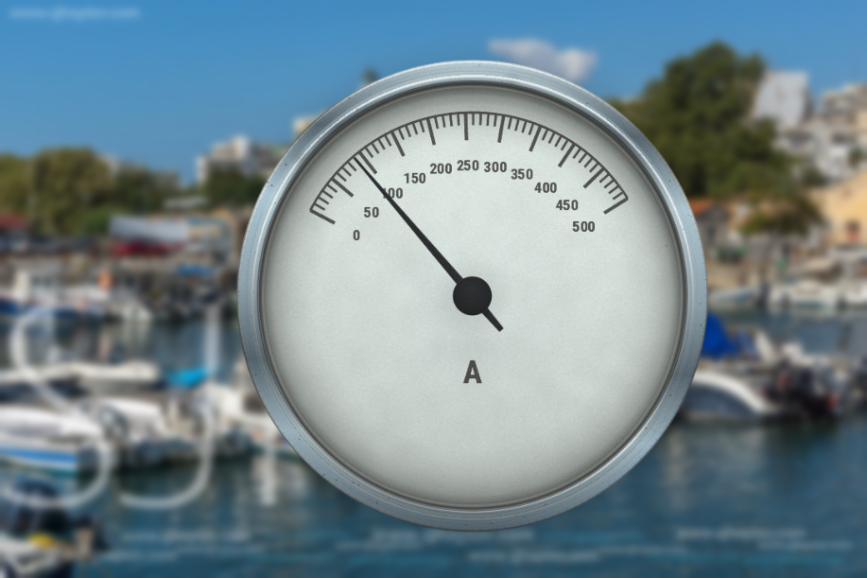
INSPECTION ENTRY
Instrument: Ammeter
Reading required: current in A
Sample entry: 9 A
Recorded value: 90 A
